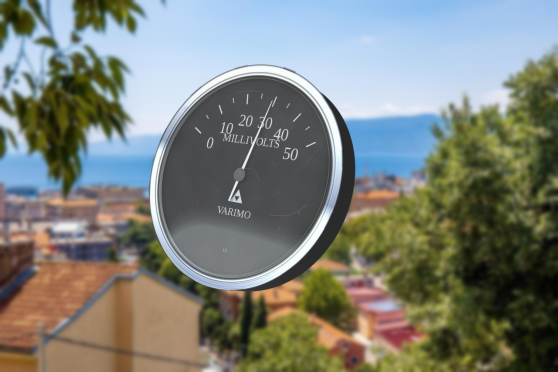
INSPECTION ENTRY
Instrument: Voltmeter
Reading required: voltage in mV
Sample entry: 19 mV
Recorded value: 30 mV
